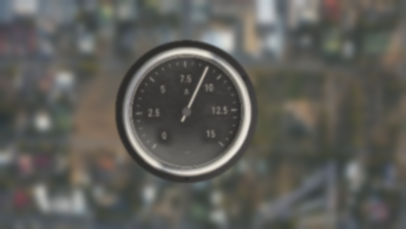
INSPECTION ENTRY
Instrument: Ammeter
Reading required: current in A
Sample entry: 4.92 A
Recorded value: 9 A
